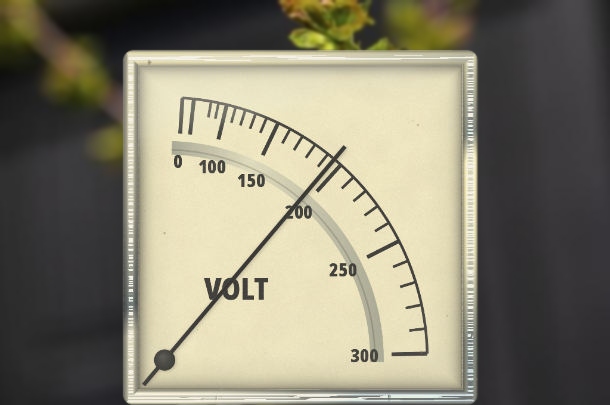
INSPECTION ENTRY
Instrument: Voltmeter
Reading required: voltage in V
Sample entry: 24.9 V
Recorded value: 195 V
